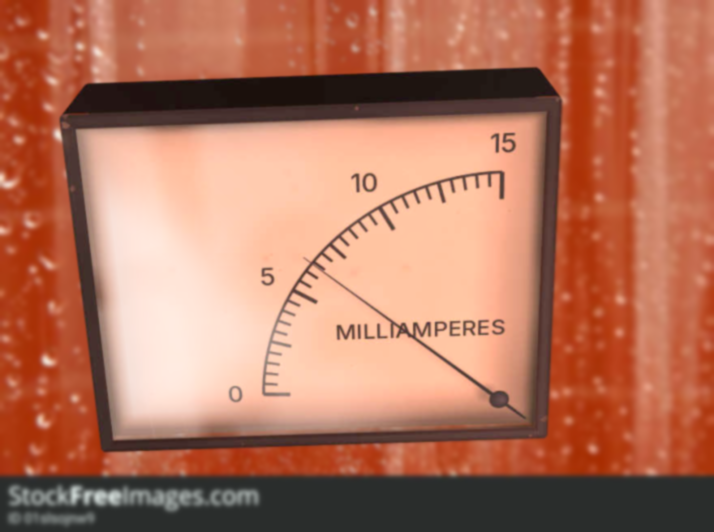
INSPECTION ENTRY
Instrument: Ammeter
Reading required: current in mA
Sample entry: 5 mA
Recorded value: 6.5 mA
